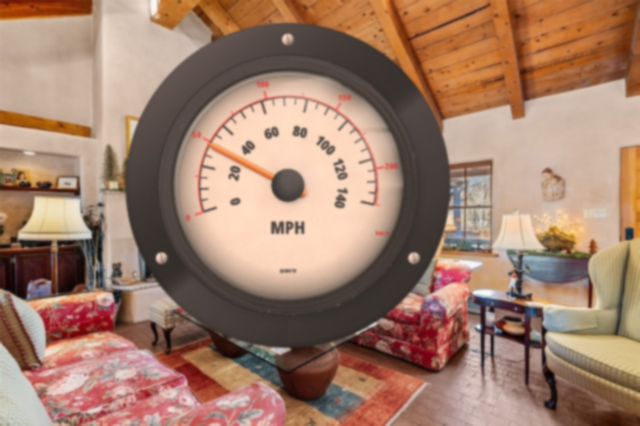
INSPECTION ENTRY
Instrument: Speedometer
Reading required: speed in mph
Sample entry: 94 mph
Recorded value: 30 mph
